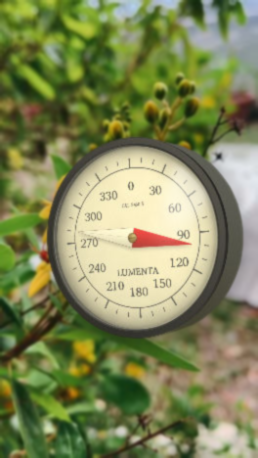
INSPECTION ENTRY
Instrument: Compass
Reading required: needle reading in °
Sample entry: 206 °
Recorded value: 100 °
